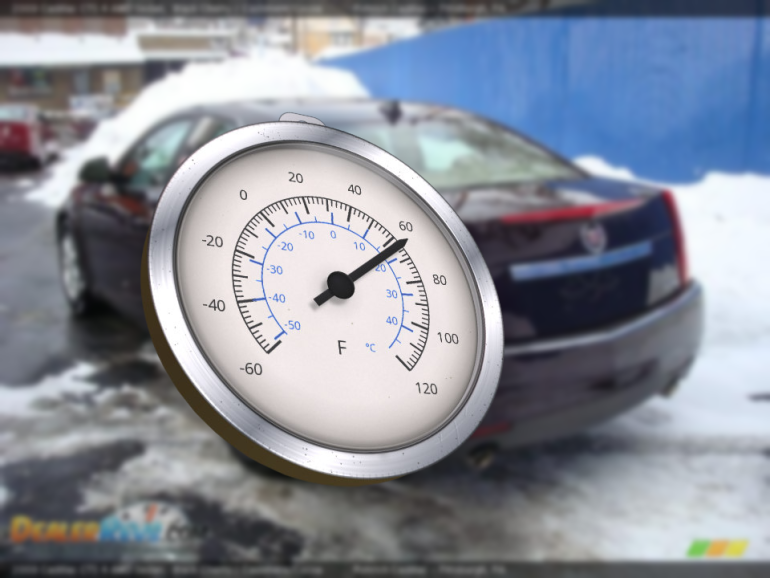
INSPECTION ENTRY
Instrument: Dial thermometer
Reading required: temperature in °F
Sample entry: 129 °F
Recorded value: 64 °F
